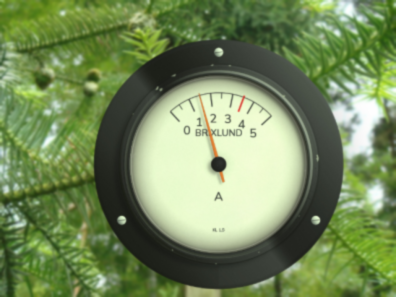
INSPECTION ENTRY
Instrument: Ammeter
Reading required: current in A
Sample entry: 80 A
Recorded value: 1.5 A
